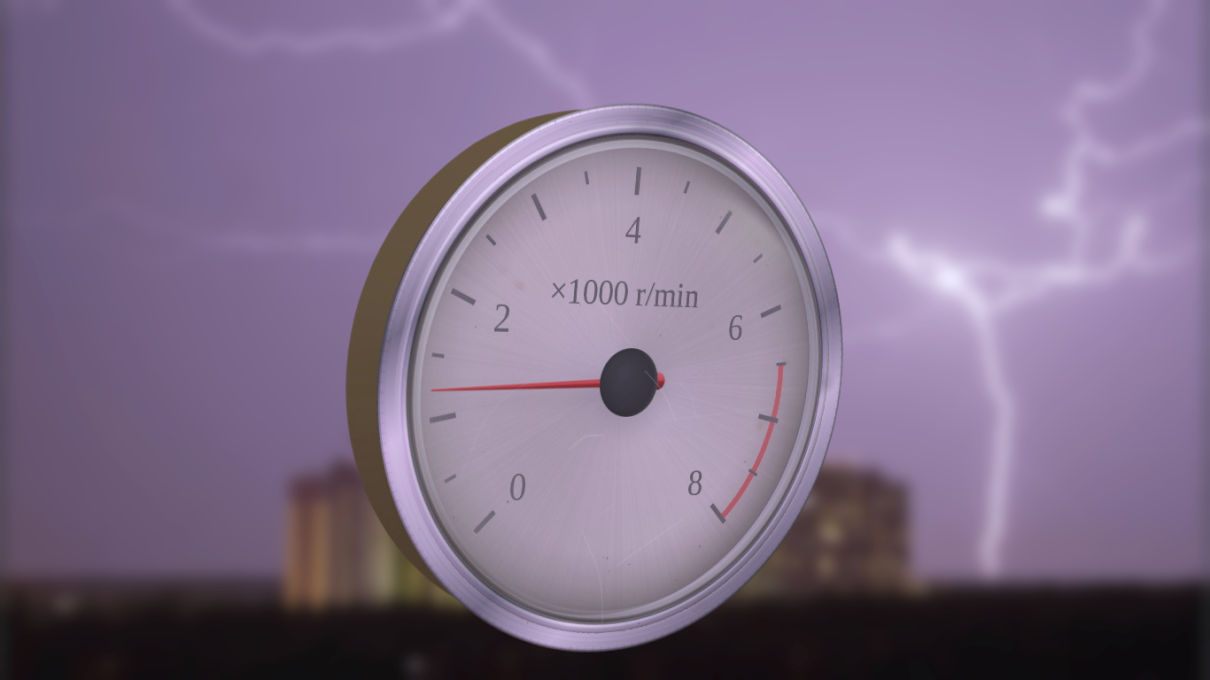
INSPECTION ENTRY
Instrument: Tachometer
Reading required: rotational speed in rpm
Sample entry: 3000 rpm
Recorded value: 1250 rpm
